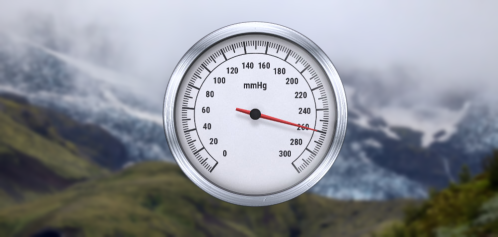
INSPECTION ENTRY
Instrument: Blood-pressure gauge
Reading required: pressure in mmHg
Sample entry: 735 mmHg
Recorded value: 260 mmHg
